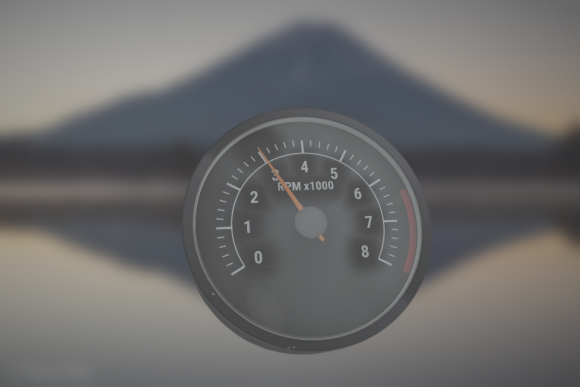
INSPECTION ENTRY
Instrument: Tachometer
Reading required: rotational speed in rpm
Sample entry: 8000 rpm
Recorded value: 3000 rpm
